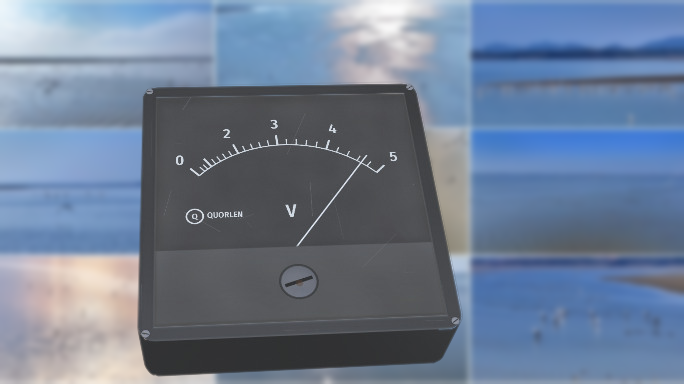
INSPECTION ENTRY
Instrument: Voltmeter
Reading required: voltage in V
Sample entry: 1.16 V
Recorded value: 4.7 V
